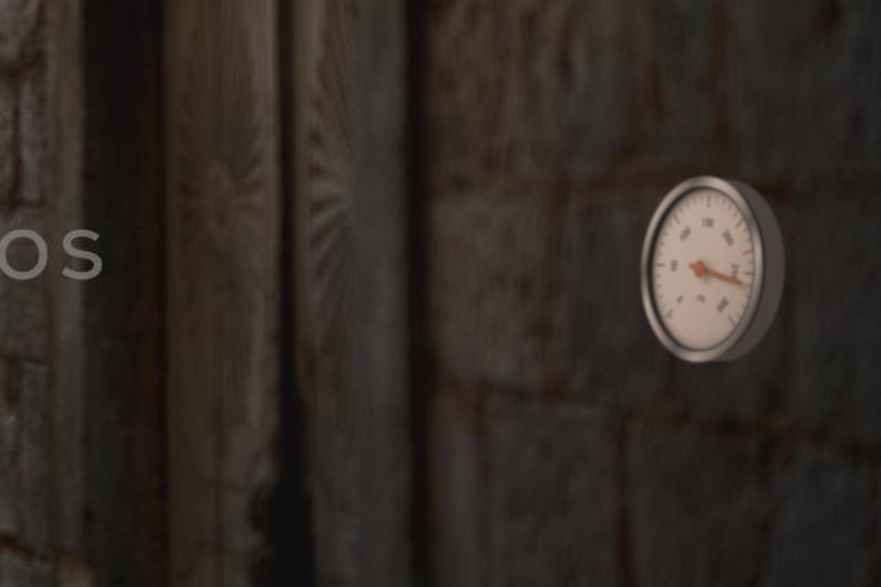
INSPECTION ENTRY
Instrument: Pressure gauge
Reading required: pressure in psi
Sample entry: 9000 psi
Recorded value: 260 psi
